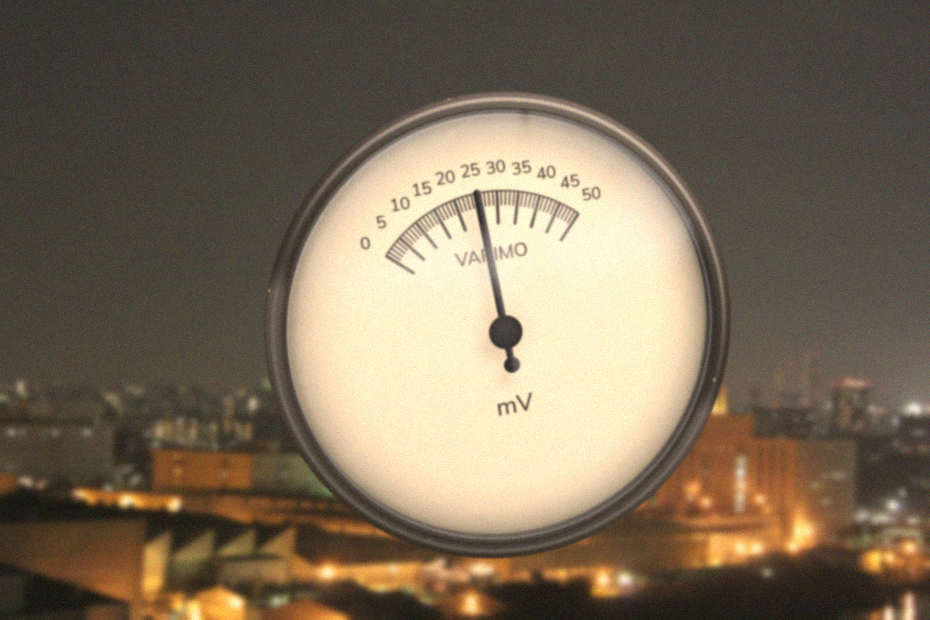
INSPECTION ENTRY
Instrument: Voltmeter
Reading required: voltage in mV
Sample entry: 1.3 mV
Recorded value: 25 mV
